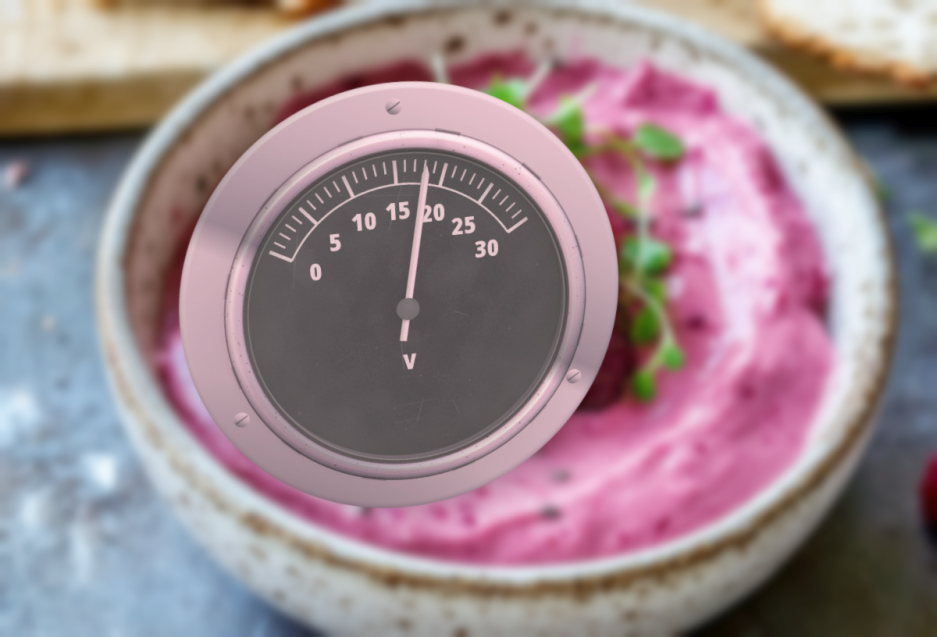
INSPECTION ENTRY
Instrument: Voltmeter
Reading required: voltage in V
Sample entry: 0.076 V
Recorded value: 18 V
